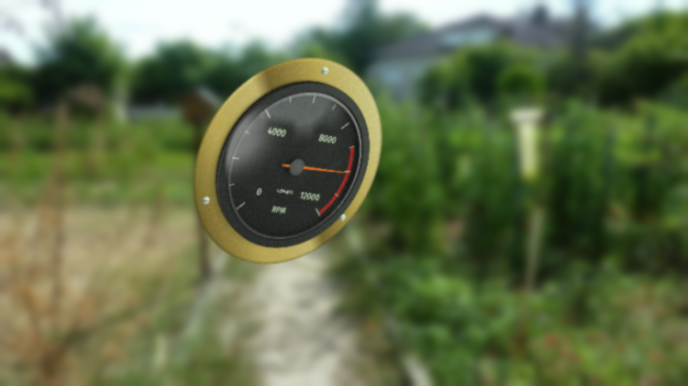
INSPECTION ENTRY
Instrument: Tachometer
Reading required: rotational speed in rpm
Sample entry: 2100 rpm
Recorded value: 10000 rpm
